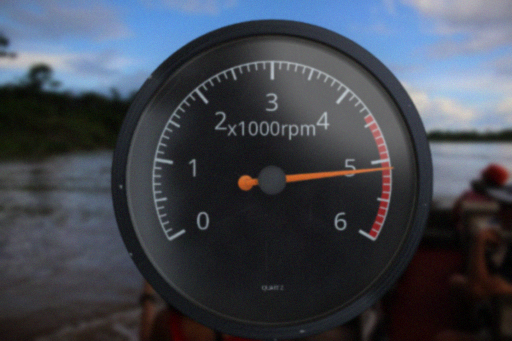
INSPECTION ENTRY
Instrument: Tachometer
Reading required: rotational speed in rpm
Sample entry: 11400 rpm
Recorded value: 5100 rpm
